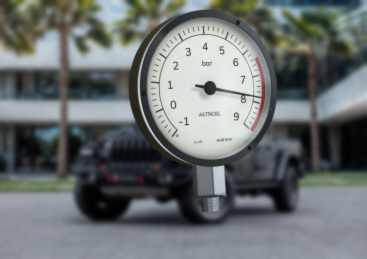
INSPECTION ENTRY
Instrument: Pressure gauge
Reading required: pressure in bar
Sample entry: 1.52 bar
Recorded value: 7.8 bar
